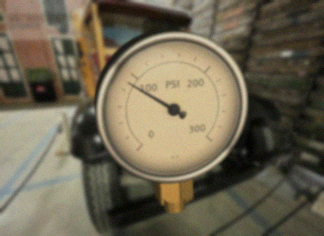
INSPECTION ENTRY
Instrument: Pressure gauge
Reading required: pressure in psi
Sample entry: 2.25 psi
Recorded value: 90 psi
